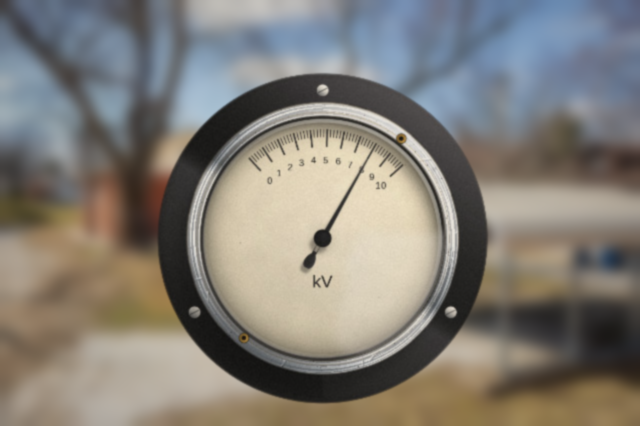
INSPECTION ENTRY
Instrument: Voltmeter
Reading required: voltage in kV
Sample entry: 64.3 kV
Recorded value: 8 kV
